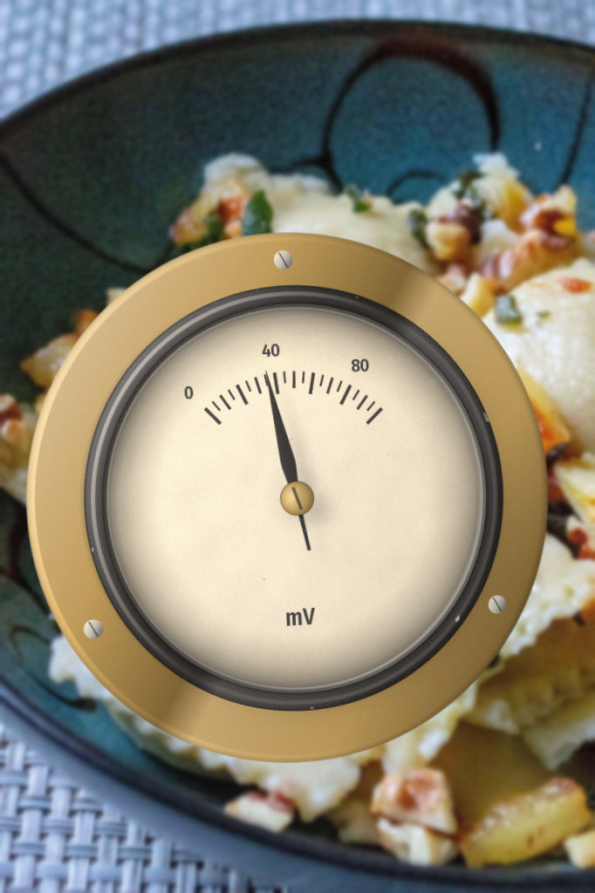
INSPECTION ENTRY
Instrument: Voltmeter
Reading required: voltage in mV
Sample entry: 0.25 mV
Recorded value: 35 mV
